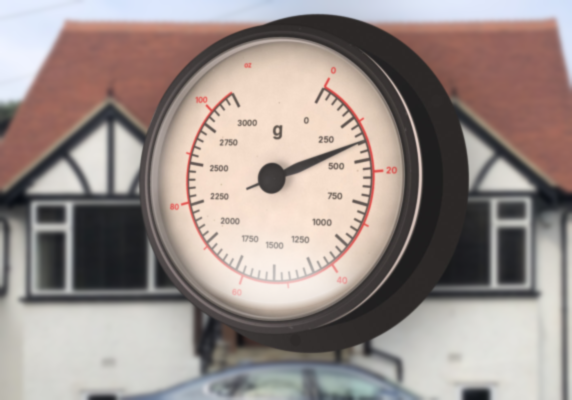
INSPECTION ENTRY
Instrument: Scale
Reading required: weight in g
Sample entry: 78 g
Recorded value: 400 g
